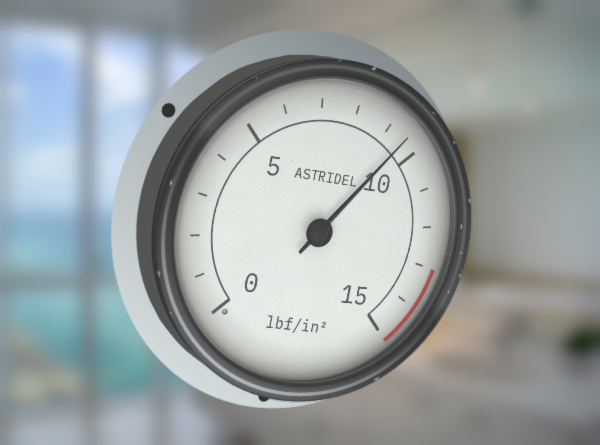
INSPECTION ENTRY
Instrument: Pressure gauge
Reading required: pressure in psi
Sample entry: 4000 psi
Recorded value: 9.5 psi
